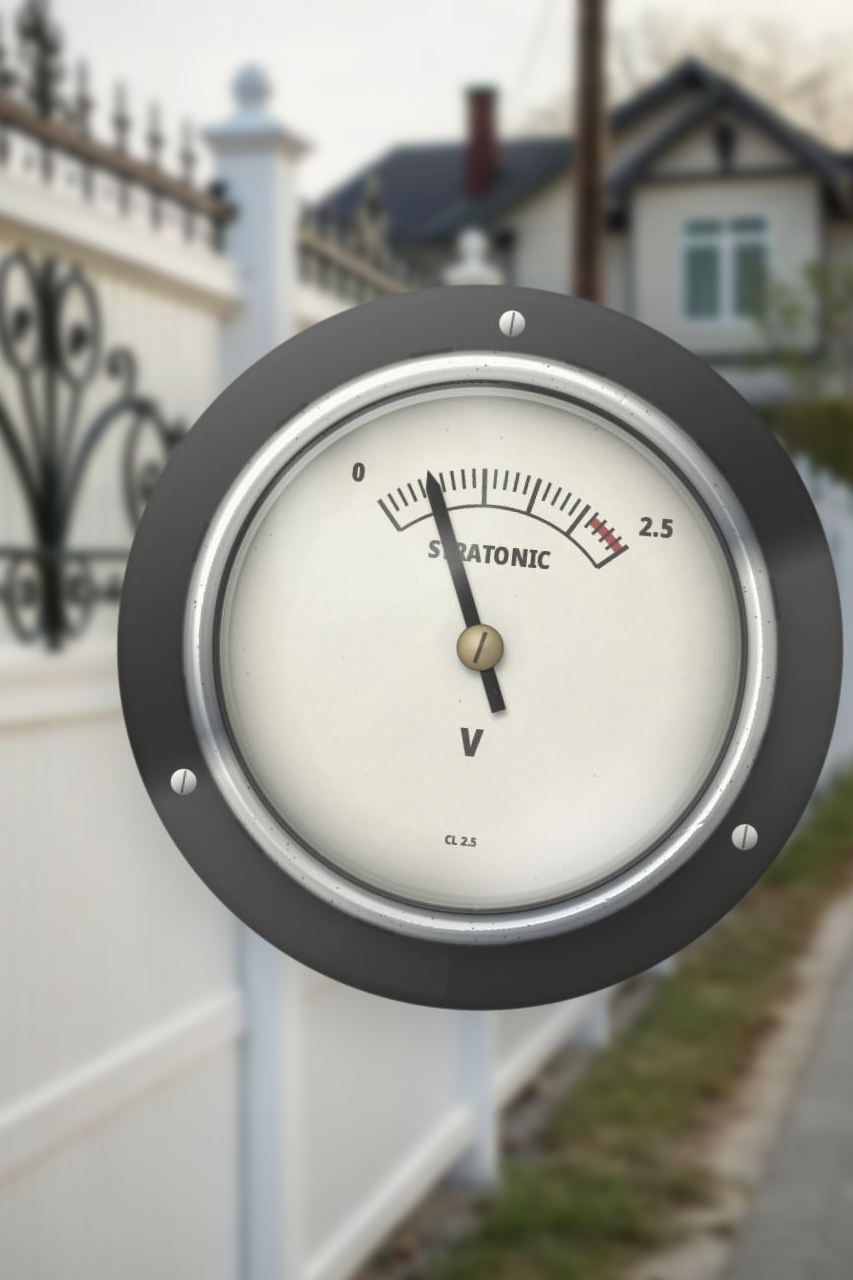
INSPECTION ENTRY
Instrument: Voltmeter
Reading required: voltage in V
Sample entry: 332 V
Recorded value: 0.5 V
